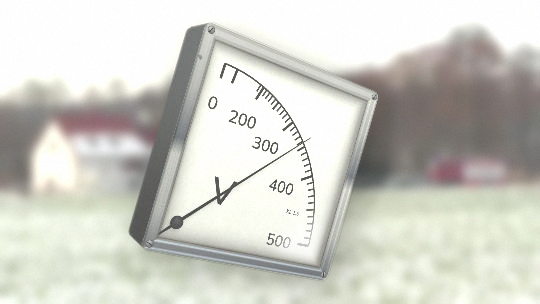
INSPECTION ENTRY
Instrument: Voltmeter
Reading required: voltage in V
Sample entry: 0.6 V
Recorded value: 340 V
